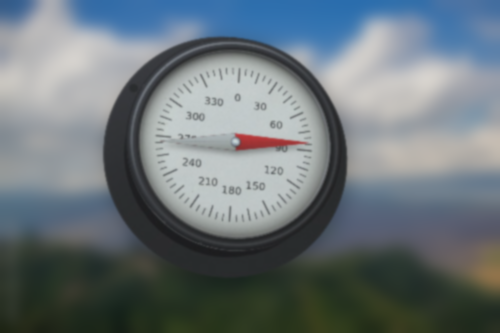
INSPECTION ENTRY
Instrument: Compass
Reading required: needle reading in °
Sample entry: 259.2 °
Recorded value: 85 °
